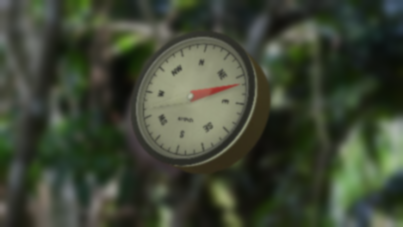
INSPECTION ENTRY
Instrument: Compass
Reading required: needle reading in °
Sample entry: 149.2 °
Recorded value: 70 °
